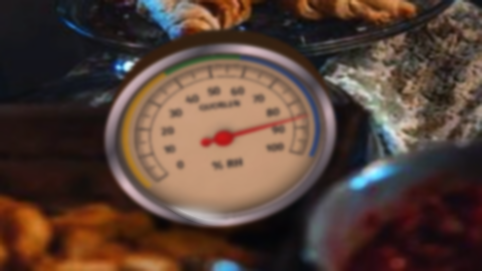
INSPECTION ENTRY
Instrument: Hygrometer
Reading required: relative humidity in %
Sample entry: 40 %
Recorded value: 85 %
